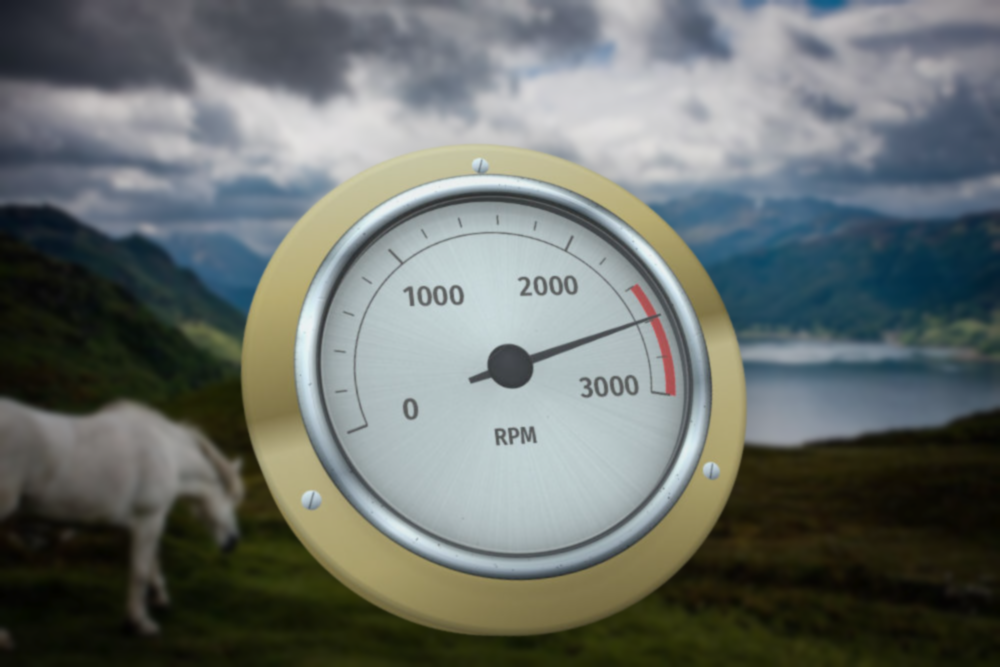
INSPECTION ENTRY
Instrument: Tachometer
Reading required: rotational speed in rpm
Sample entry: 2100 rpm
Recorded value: 2600 rpm
